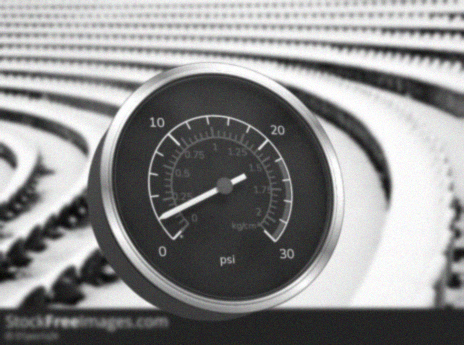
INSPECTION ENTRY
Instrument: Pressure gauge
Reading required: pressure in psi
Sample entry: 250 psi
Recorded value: 2 psi
